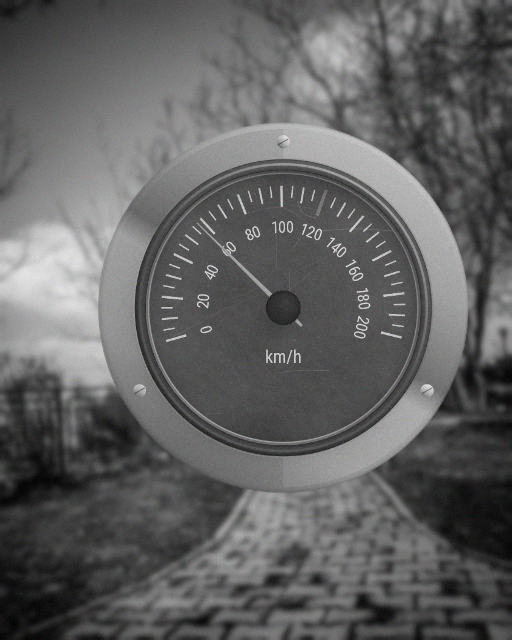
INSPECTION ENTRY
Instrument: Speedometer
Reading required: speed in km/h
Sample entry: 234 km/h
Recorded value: 57.5 km/h
